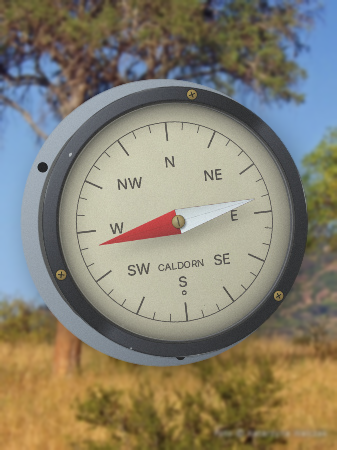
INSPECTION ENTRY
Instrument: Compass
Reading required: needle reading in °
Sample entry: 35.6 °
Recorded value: 260 °
